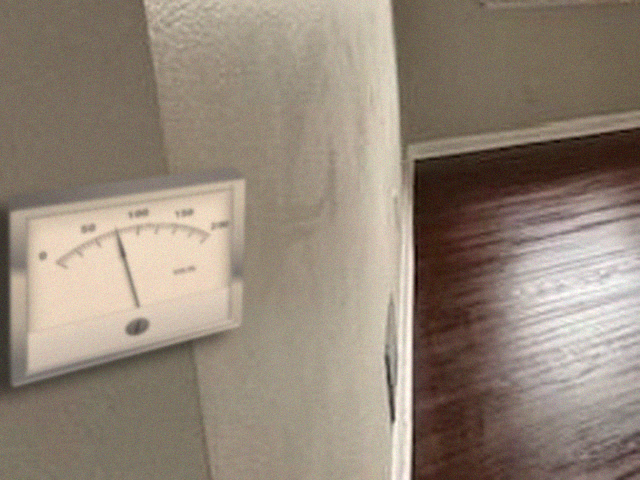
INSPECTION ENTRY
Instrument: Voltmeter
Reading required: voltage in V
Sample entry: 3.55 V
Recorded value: 75 V
